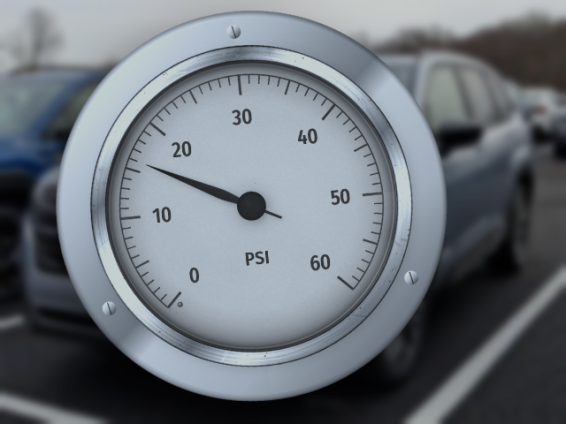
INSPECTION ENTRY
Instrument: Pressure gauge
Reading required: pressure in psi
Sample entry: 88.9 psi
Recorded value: 16 psi
